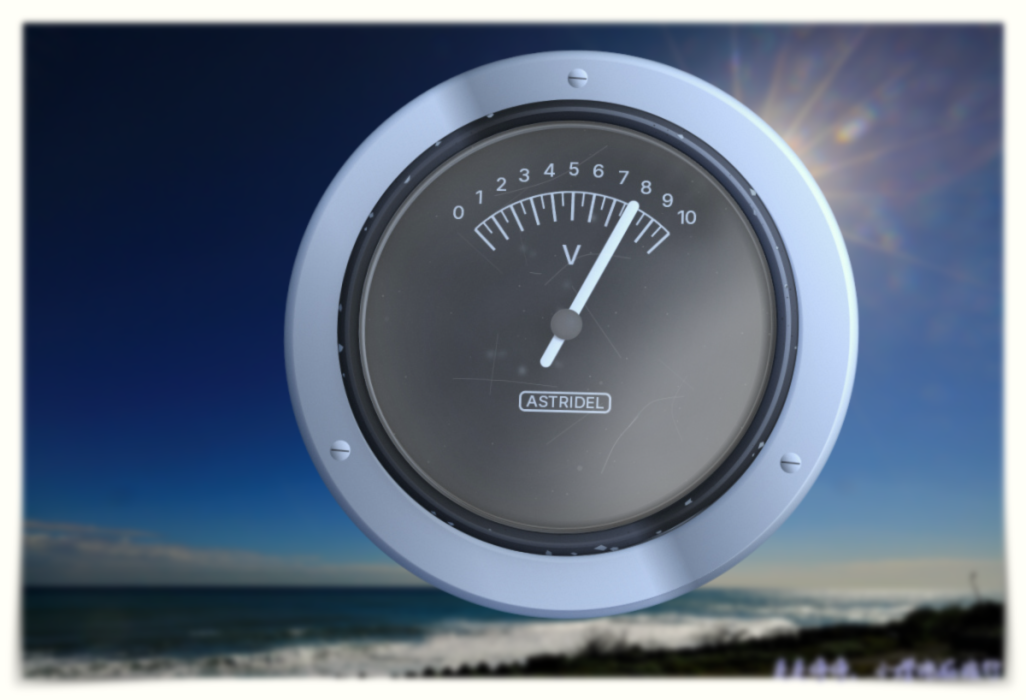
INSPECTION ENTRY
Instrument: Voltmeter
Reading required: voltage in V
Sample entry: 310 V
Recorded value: 8 V
